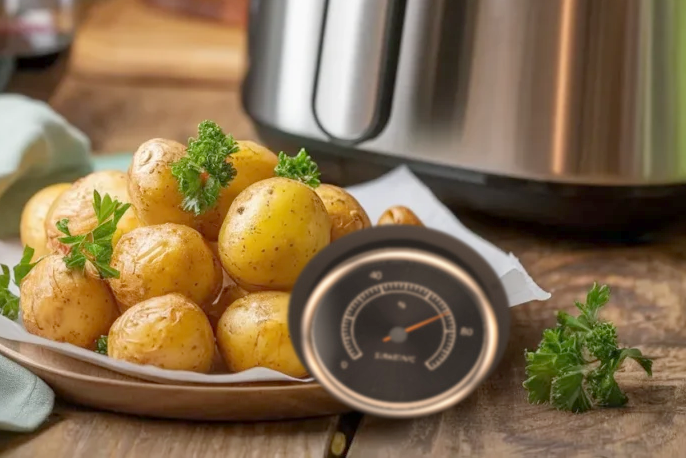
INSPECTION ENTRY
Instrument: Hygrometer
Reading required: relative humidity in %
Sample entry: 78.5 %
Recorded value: 70 %
